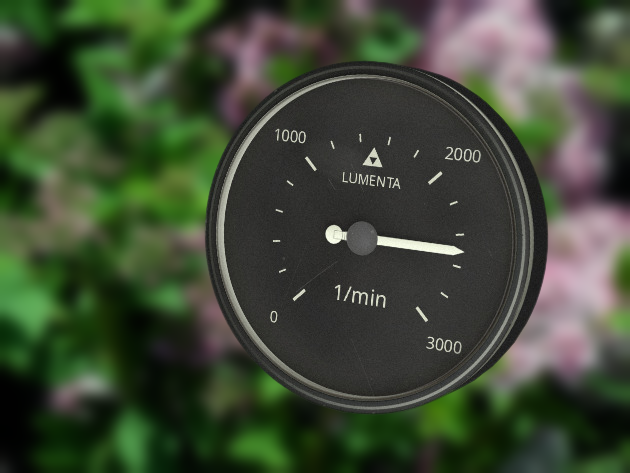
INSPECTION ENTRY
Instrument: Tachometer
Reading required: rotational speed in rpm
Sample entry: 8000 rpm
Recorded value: 2500 rpm
